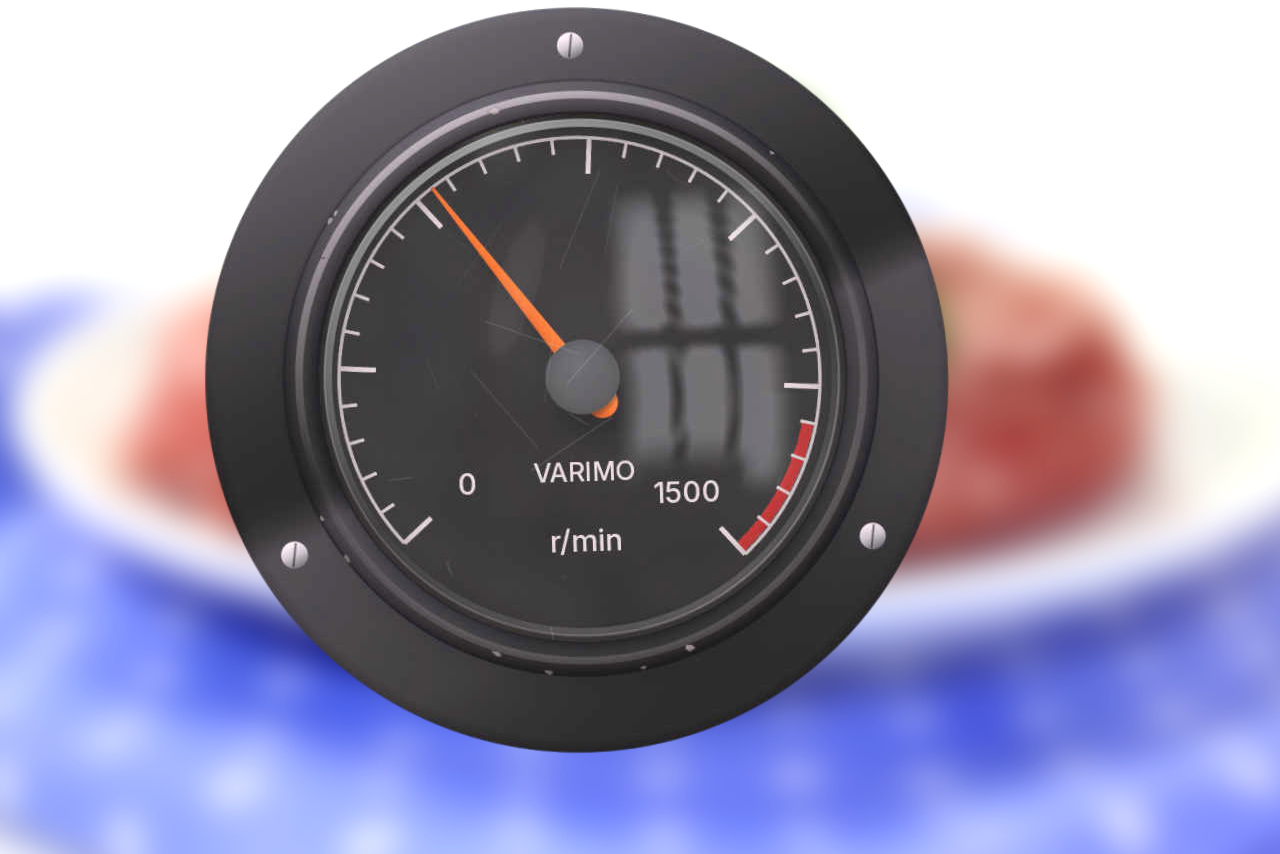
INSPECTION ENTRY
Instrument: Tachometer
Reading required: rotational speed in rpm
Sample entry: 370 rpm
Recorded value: 525 rpm
